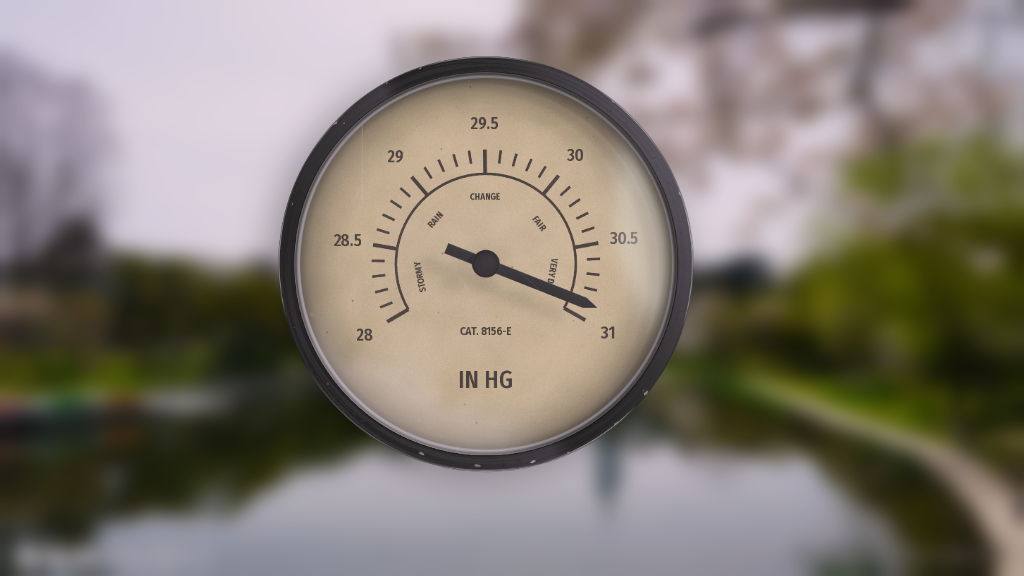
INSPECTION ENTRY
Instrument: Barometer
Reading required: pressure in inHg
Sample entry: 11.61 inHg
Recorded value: 30.9 inHg
